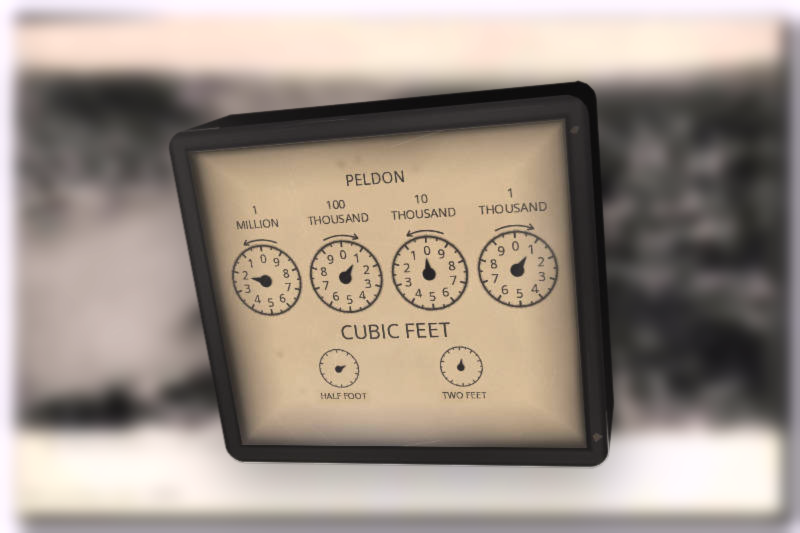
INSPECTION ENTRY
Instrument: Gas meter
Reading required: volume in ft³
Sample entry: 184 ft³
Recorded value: 210100 ft³
